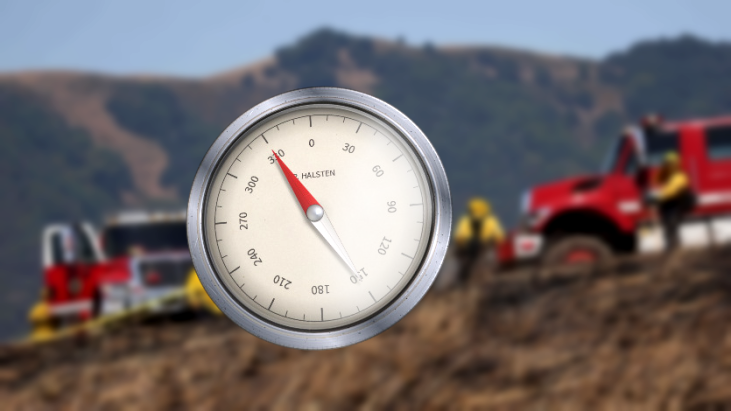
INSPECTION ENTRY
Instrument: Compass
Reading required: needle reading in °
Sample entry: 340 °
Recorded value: 330 °
